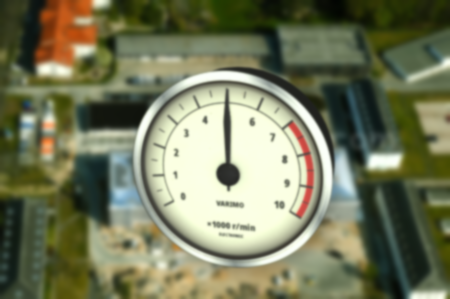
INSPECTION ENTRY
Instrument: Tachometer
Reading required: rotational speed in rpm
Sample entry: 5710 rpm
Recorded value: 5000 rpm
